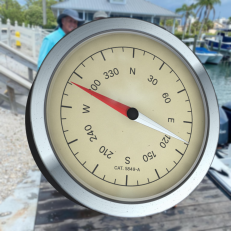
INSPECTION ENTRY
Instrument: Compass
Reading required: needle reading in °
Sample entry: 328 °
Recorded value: 290 °
